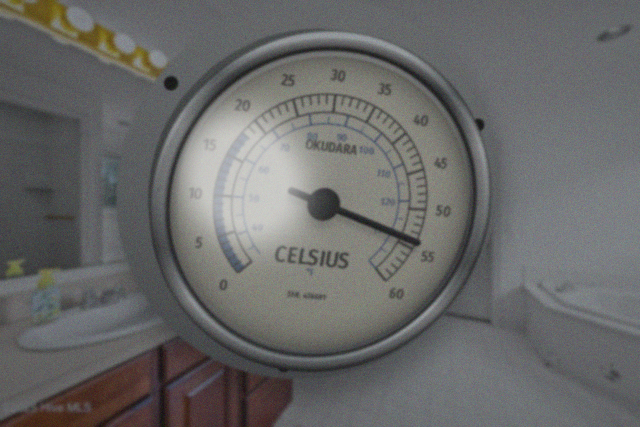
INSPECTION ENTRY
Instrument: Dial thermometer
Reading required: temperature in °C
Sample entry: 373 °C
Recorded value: 54 °C
